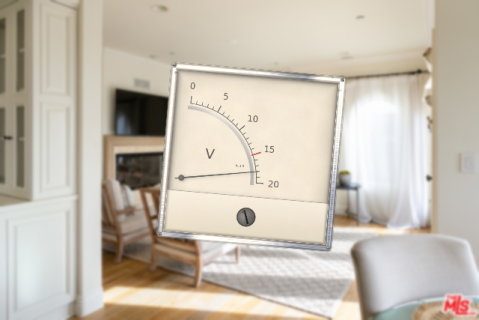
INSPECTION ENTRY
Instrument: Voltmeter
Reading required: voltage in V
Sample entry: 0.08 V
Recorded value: 18 V
